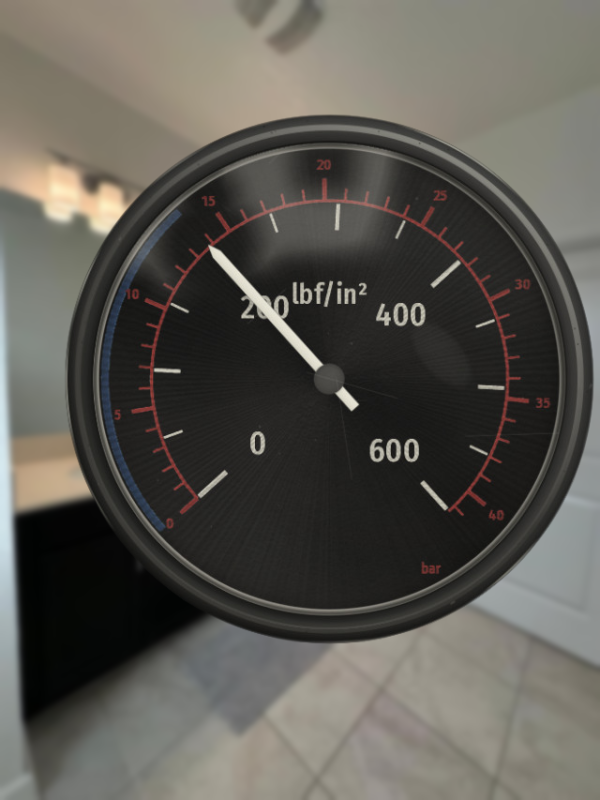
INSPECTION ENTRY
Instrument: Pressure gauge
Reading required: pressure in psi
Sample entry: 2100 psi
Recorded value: 200 psi
